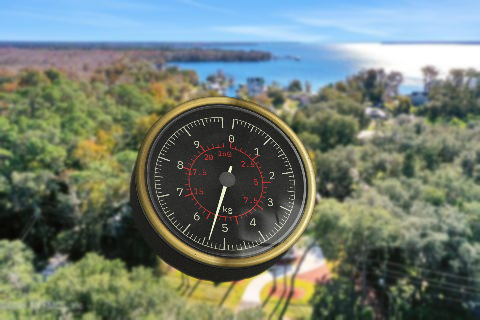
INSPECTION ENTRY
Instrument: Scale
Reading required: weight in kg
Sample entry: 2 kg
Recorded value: 5.4 kg
